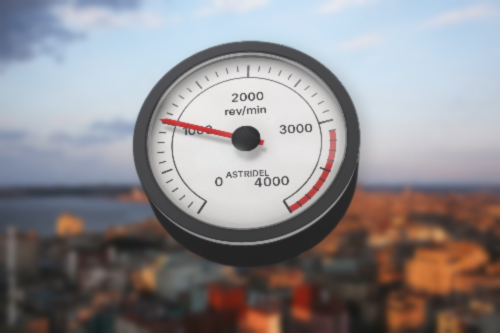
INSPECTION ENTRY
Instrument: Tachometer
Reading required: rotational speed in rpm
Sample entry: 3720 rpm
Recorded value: 1000 rpm
